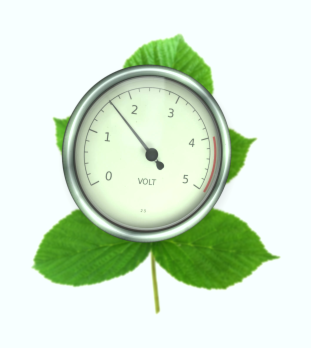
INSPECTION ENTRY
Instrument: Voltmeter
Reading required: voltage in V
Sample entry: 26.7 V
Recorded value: 1.6 V
